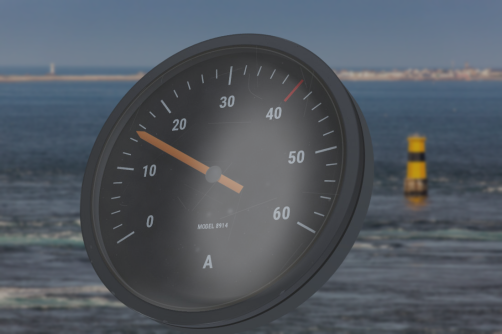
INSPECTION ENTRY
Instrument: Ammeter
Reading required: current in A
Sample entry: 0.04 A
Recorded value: 15 A
